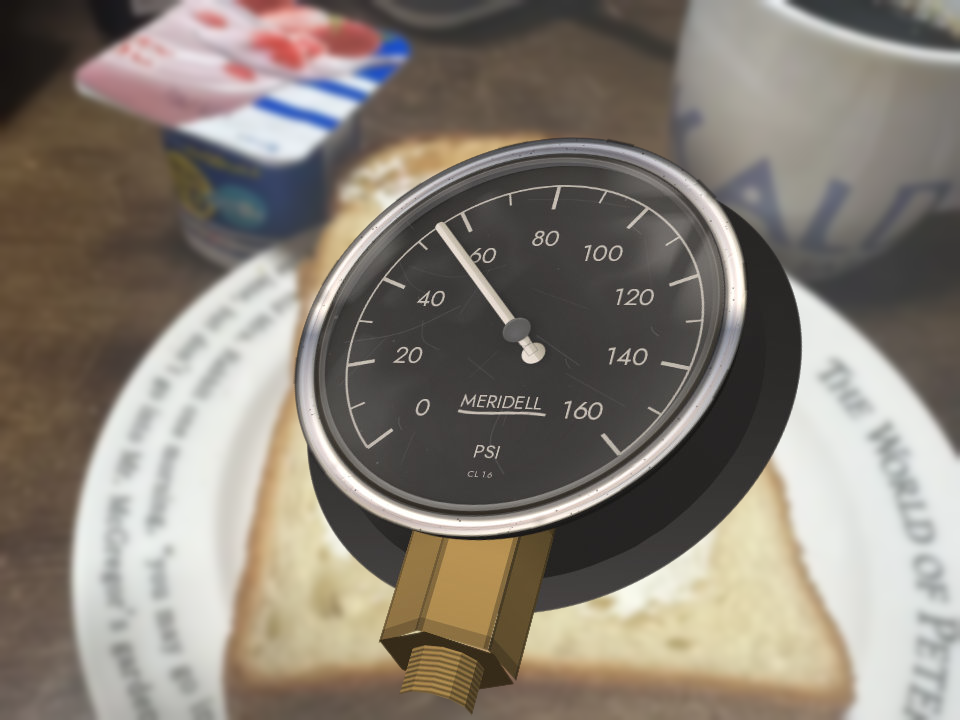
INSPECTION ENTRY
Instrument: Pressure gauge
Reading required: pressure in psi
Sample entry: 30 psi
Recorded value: 55 psi
